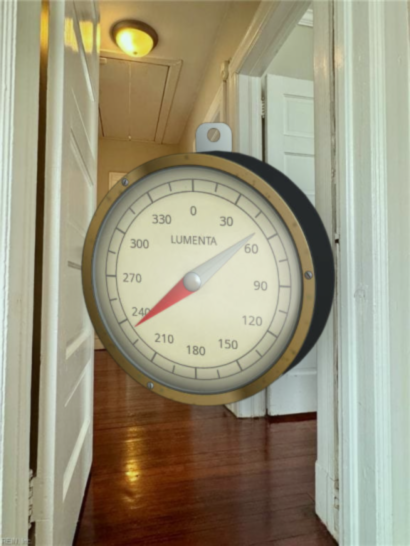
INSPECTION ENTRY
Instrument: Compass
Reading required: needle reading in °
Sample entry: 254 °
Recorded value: 232.5 °
